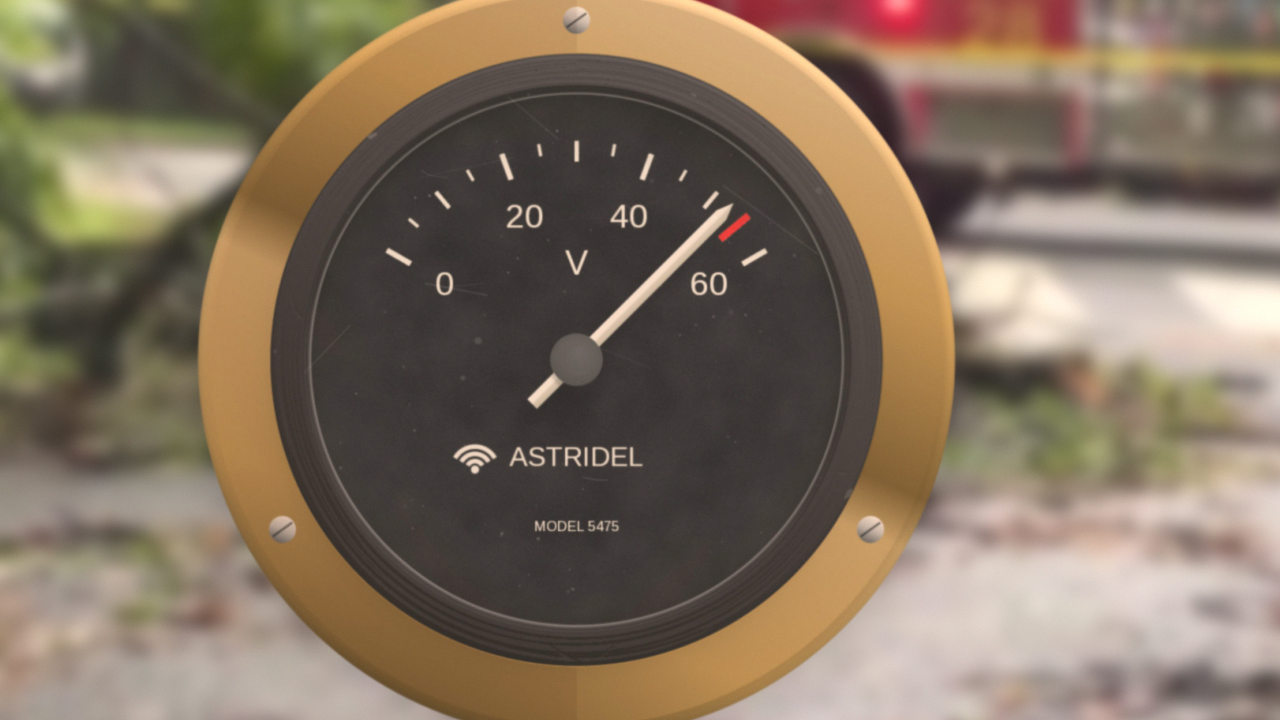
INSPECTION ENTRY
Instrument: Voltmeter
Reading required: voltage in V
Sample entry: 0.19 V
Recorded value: 52.5 V
